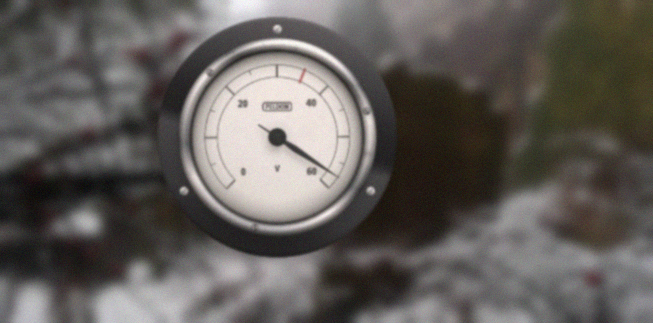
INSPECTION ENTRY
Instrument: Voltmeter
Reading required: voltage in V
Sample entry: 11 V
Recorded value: 57.5 V
